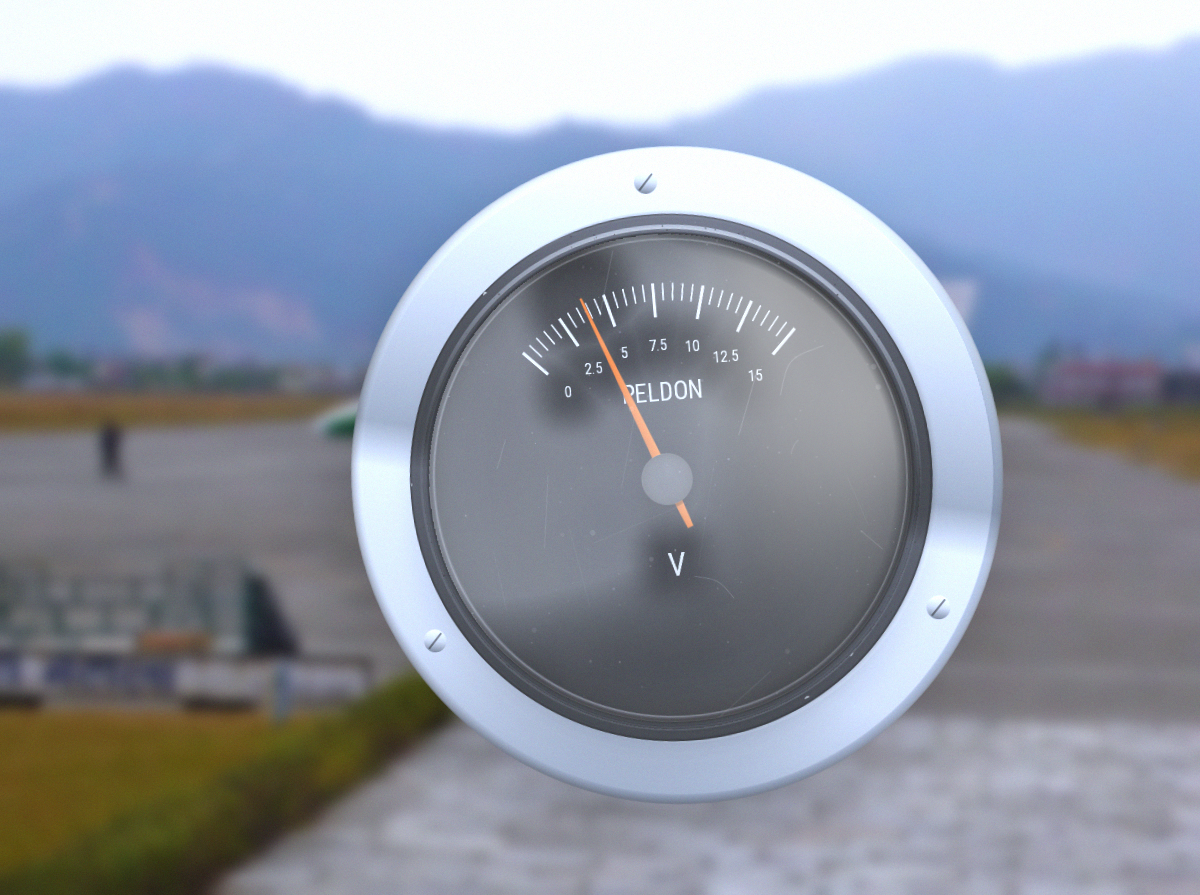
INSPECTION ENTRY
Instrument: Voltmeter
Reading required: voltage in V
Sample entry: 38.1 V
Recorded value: 4 V
